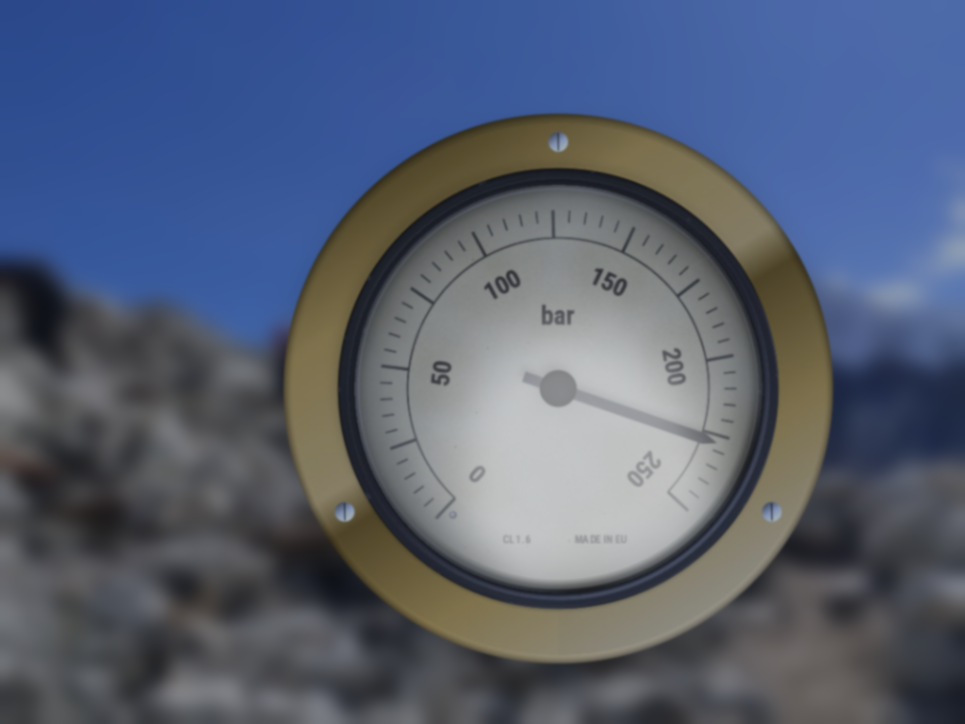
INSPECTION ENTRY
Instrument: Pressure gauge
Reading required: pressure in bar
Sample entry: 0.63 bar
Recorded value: 227.5 bar
